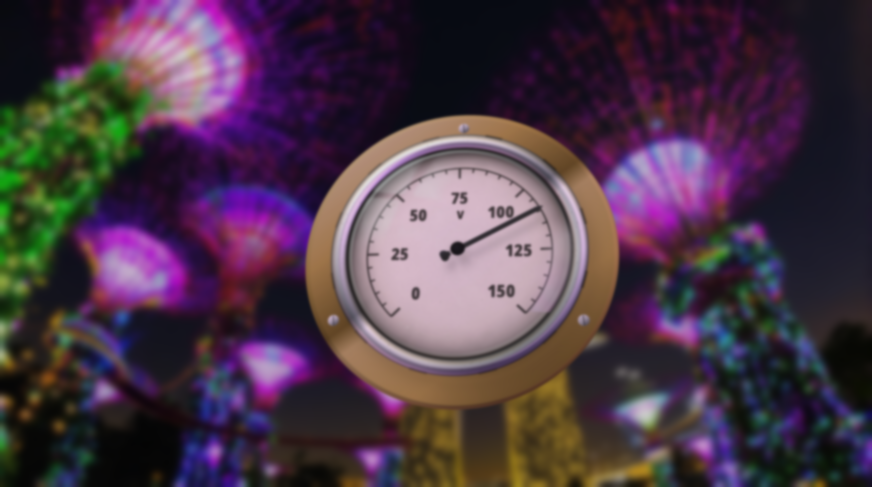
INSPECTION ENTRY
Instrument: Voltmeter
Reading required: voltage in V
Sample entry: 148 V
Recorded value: 110 V
